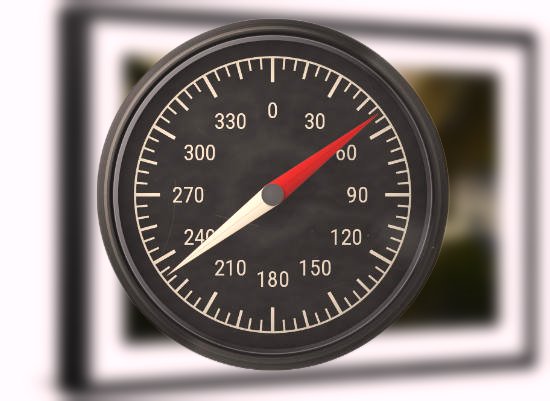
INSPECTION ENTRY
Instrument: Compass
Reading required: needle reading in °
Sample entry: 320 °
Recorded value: 52.5 °
